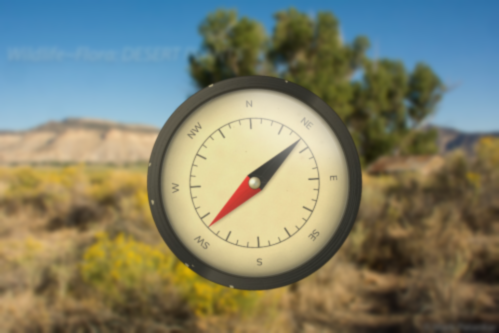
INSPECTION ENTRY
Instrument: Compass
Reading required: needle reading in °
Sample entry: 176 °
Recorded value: 230 °
